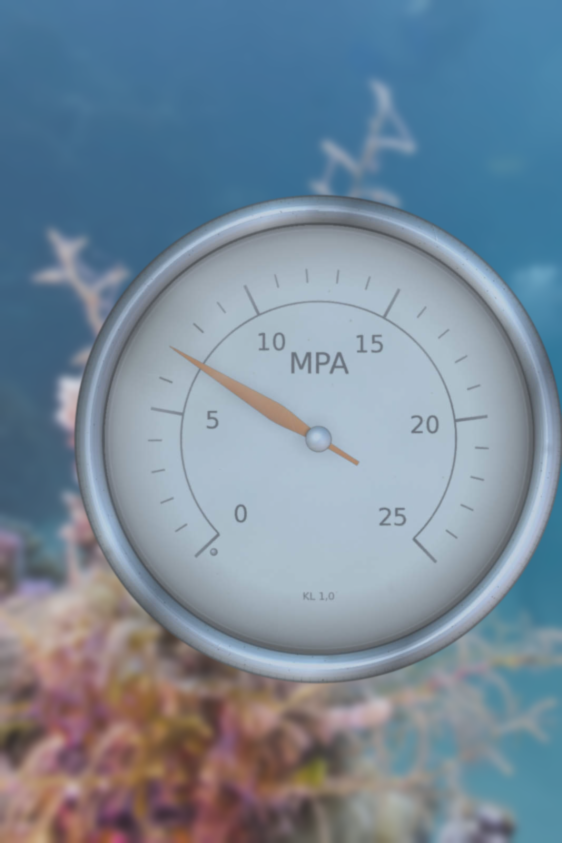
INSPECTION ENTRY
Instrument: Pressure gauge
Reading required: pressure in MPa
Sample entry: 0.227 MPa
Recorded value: 7 MPa
